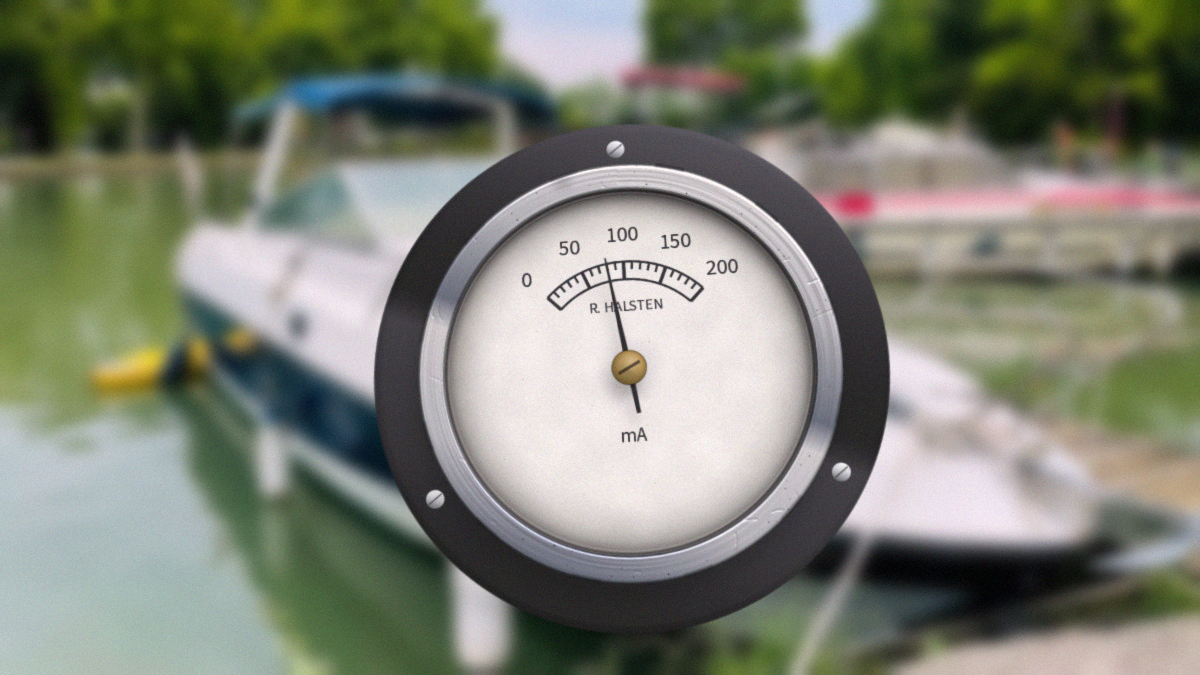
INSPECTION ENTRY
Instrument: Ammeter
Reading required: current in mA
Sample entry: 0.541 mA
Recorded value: 80 mA
